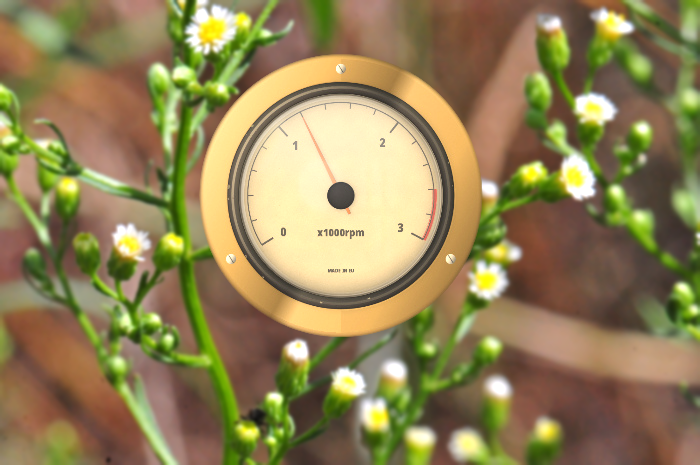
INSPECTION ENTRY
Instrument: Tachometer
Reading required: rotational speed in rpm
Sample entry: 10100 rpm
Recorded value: 1200 rpm
